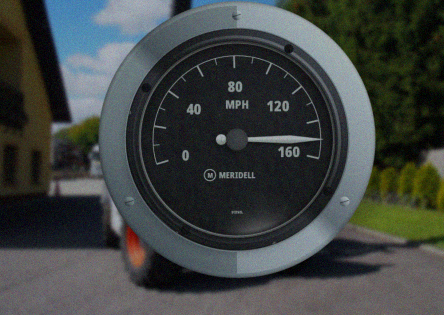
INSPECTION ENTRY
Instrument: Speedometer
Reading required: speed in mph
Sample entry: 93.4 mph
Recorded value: 150 mph
